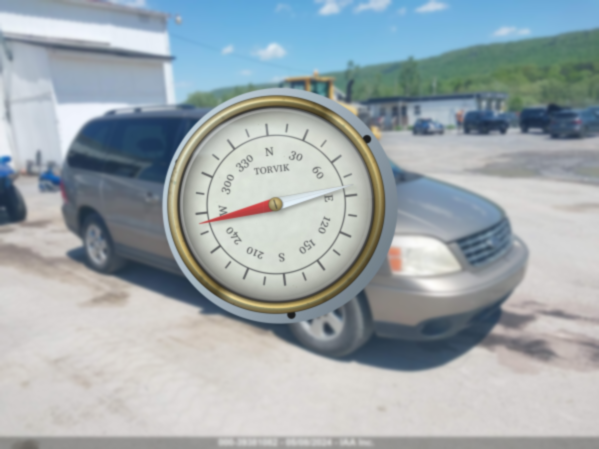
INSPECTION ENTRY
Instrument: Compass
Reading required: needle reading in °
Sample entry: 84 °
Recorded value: 262.5 °
